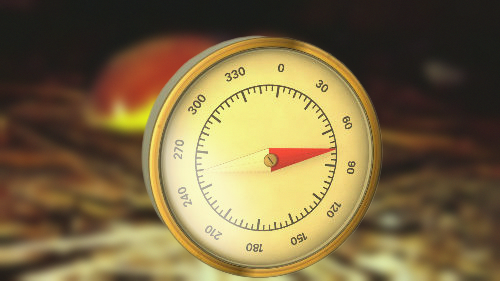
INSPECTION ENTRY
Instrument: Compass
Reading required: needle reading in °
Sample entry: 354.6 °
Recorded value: 75 °
